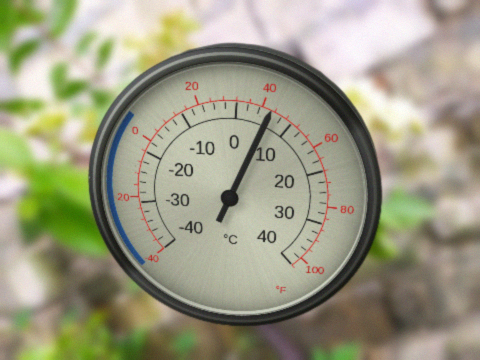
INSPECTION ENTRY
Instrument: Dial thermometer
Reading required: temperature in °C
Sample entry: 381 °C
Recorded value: 6 °C
